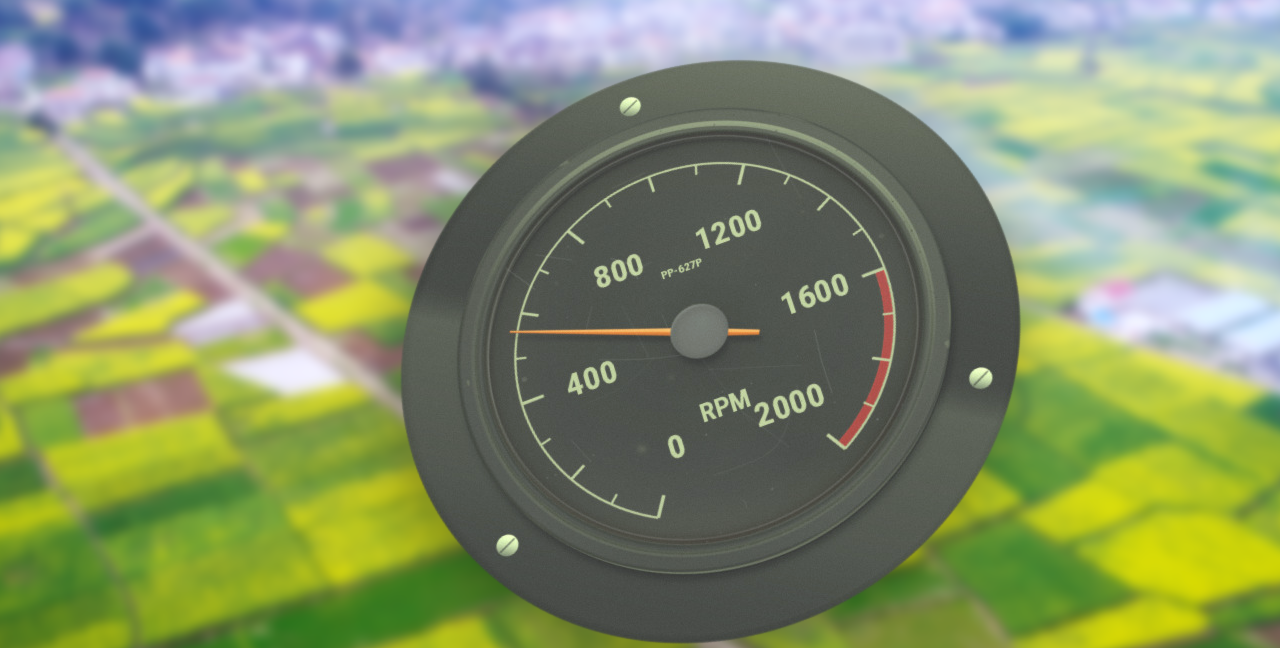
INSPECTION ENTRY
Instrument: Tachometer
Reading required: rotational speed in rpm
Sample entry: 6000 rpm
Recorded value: 550 rpm
